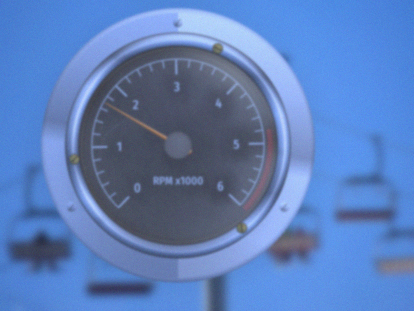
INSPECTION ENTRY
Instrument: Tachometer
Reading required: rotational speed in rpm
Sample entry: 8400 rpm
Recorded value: 1700 rpm
